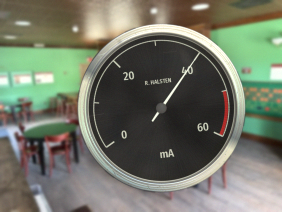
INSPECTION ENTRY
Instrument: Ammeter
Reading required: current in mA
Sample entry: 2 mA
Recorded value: 40 mA
